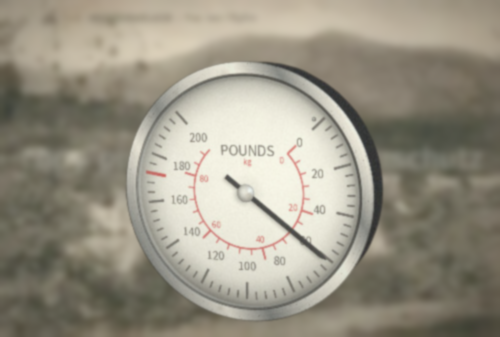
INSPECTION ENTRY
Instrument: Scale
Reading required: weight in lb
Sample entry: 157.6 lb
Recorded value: 60 lb
